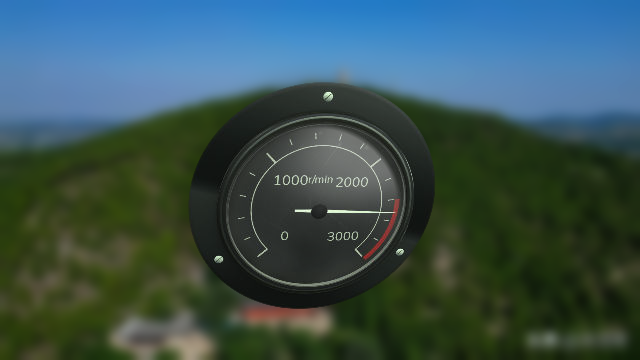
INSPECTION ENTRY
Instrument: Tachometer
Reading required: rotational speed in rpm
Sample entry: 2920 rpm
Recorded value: 2500 rpm
